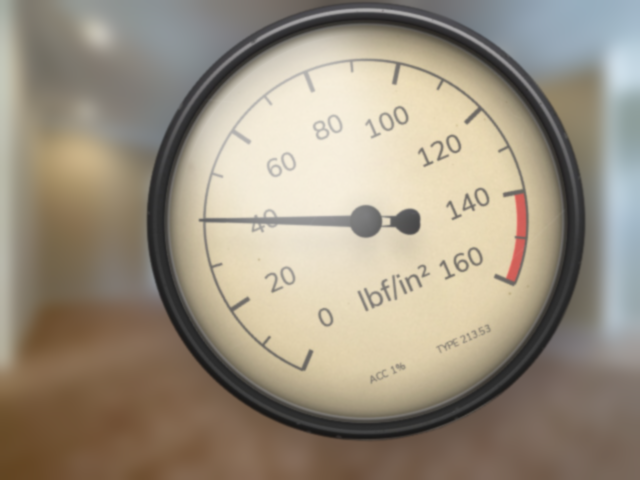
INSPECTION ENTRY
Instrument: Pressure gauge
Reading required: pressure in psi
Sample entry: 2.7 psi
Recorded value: 40 psi
